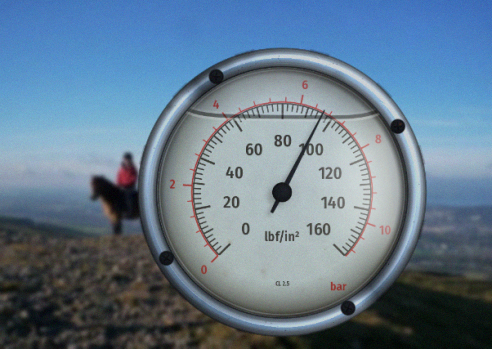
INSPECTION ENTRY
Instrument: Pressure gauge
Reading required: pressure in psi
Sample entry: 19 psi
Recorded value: 96 psi
